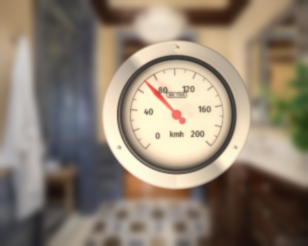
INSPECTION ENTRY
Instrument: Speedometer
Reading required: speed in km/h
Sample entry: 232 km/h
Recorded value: 70 km/h
